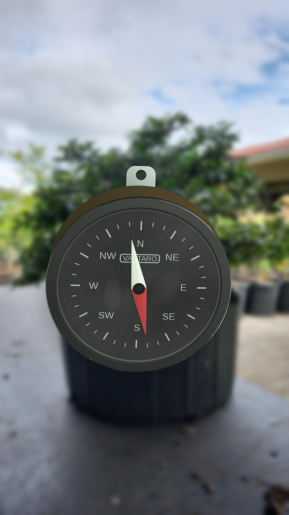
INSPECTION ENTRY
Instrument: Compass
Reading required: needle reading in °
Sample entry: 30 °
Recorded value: 170 °
